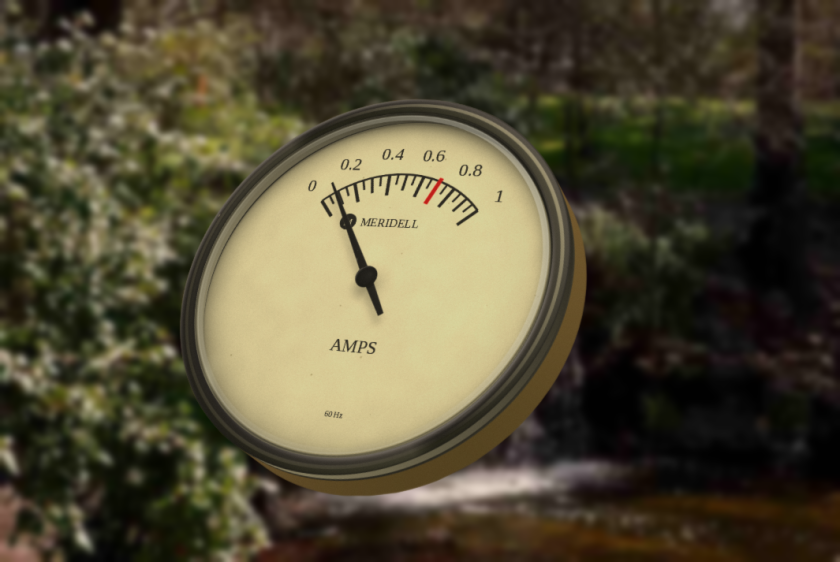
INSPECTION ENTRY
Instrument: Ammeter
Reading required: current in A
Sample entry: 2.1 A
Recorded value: 0.1 A
